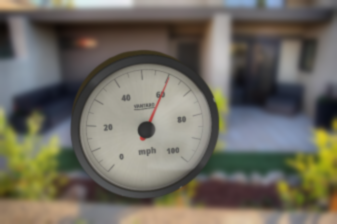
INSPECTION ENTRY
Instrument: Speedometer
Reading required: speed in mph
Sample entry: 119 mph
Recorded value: 60 mph
